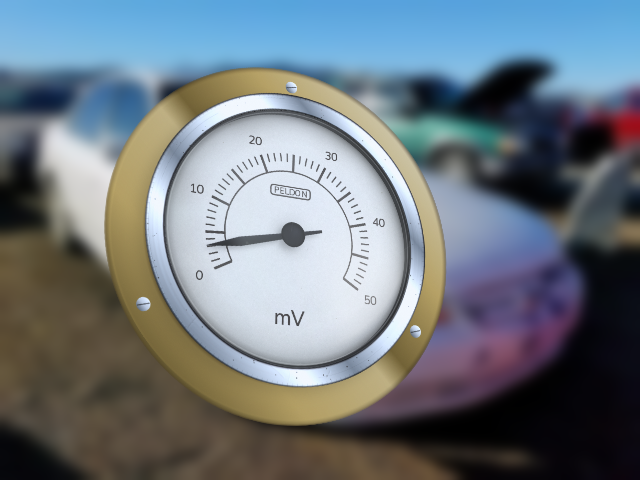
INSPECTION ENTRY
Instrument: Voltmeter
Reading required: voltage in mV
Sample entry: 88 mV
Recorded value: 3 mV
